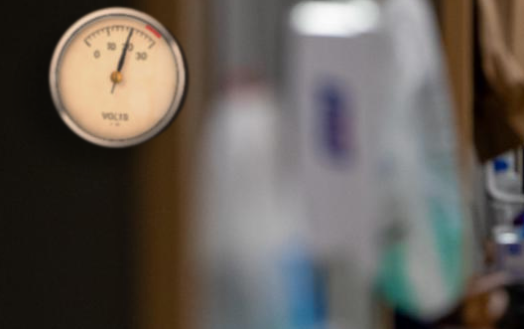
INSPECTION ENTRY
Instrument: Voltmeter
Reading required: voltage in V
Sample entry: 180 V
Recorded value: 20 V
